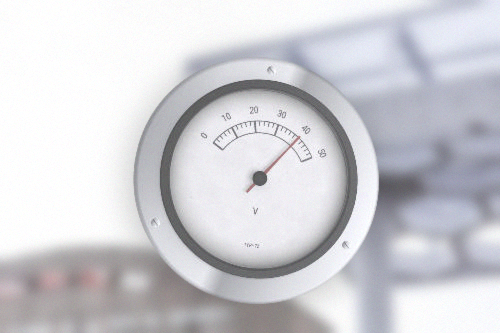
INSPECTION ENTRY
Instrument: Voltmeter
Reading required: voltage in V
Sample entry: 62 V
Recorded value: 40 V
